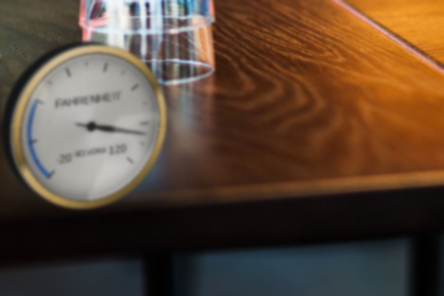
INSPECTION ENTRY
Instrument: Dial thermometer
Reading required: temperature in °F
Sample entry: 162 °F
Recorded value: 105 °F
